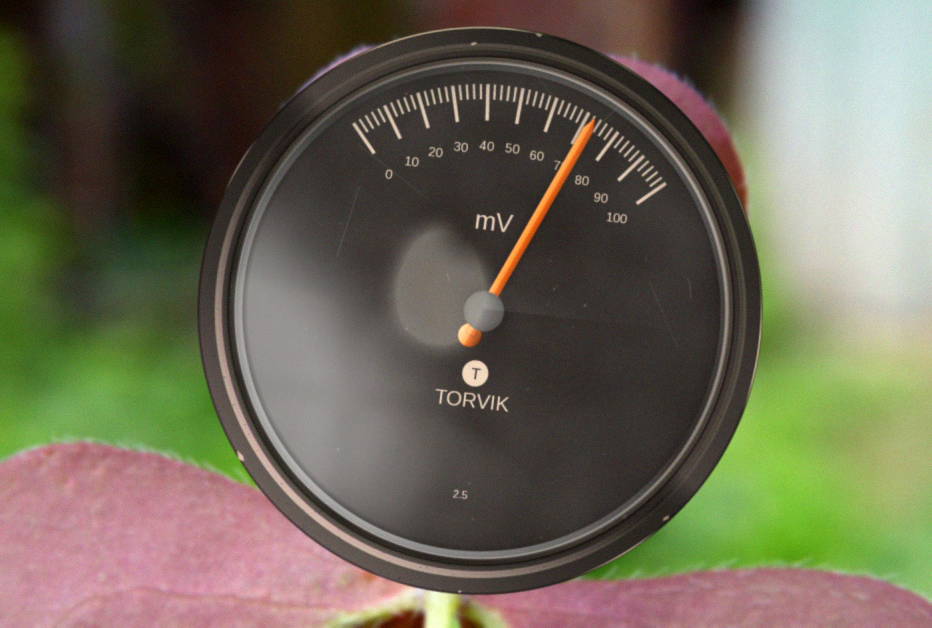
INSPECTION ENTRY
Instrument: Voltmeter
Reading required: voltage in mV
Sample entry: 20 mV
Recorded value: 72 mV
